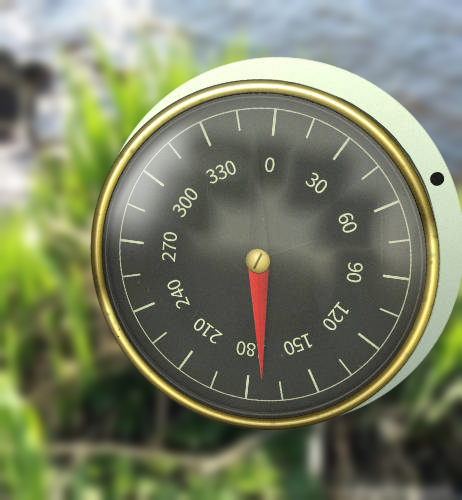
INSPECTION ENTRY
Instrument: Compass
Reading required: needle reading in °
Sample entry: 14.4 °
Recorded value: 172.5 °
